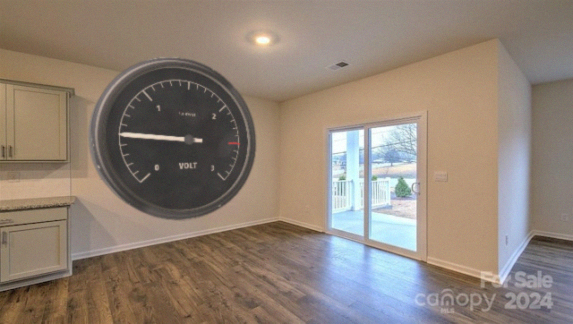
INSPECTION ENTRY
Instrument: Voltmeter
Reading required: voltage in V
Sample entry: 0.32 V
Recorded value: 0.5 V
